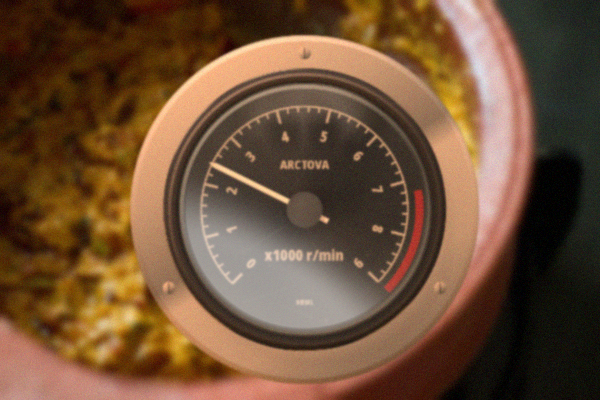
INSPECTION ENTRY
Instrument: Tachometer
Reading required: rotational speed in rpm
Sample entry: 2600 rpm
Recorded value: 2400 rpm
